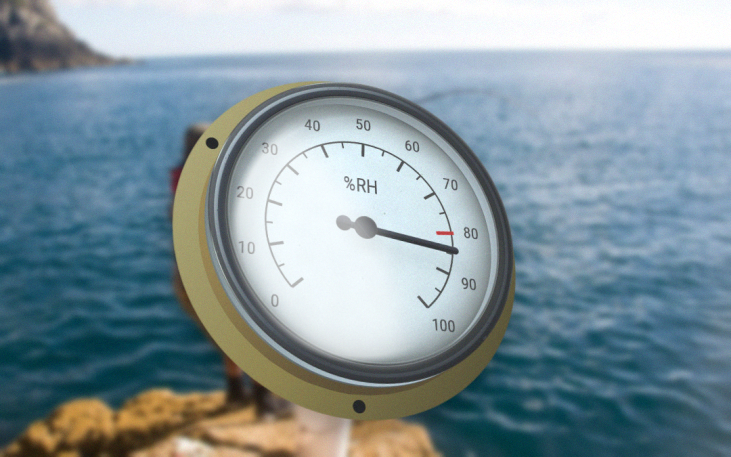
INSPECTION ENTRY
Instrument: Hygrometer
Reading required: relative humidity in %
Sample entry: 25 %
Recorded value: 85 %
